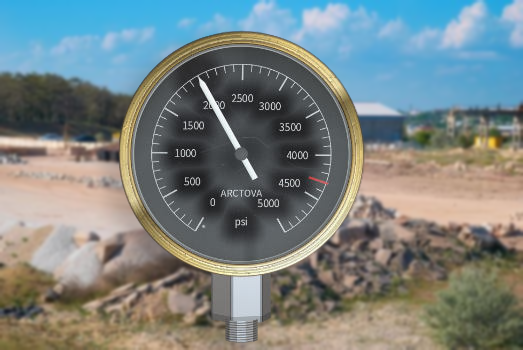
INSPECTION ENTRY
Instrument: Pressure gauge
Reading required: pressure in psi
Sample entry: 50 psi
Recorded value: 2000 psi
